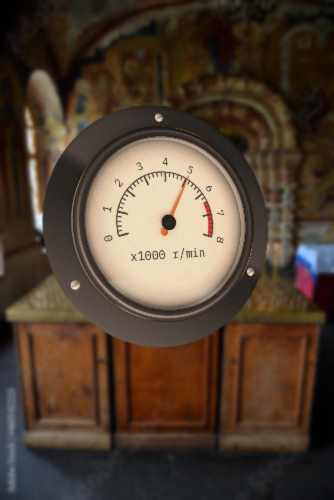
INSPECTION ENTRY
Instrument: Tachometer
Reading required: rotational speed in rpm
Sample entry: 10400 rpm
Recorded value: 5000 rpm
